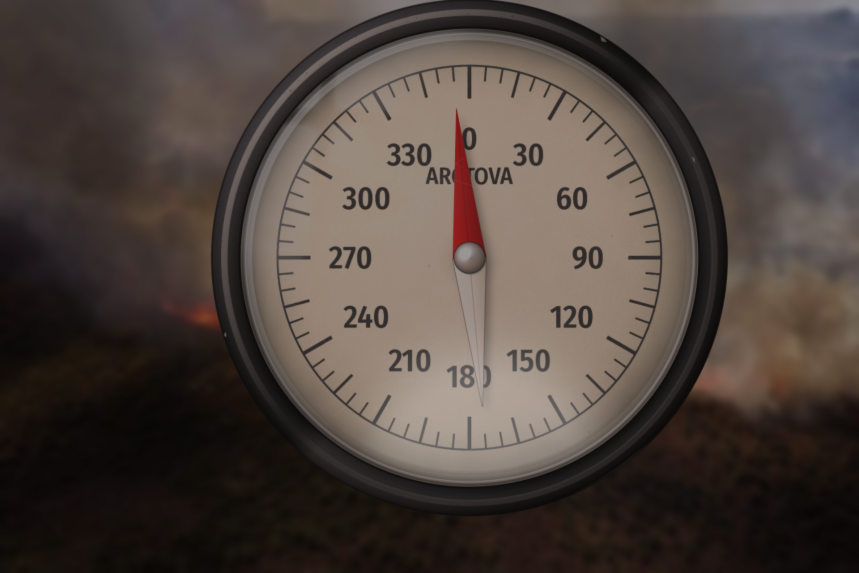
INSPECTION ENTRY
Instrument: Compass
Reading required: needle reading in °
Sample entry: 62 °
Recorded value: 355 °
